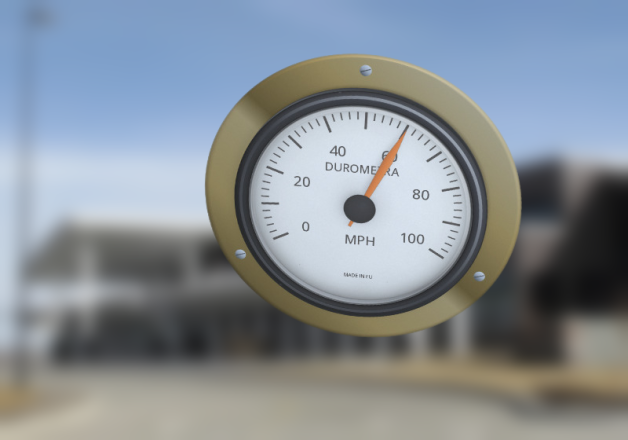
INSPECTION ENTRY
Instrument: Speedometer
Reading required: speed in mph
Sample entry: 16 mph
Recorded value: 60 mph
